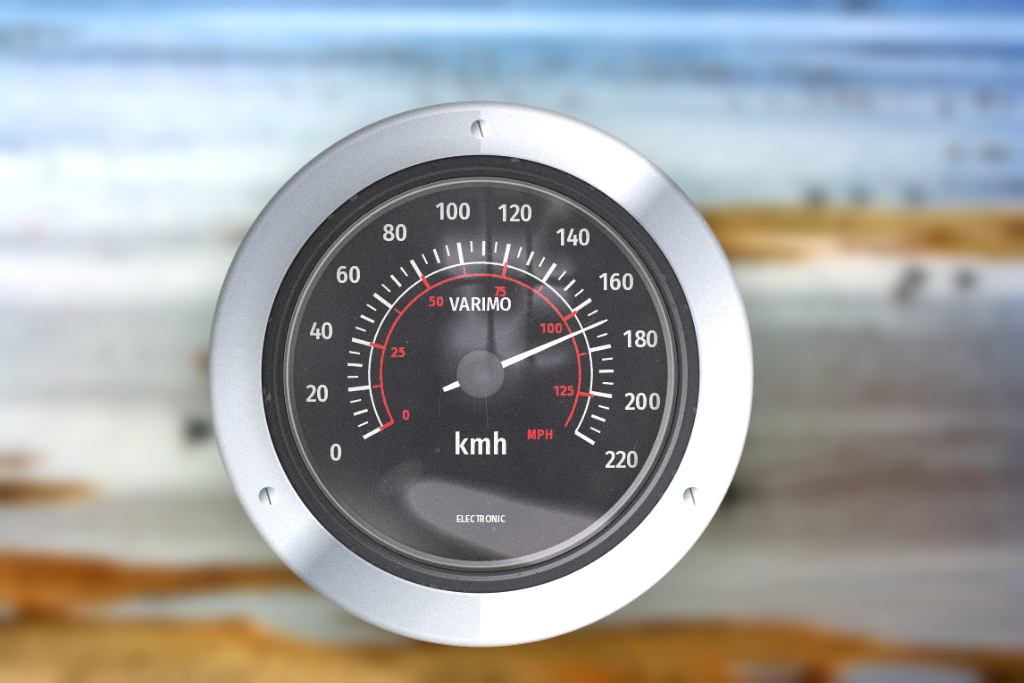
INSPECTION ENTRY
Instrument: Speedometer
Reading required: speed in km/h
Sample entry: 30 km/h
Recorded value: 170 km/h
